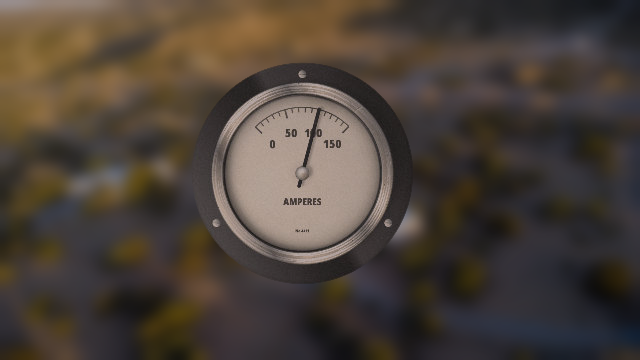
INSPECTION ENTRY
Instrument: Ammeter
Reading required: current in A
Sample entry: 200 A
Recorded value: 100 A
